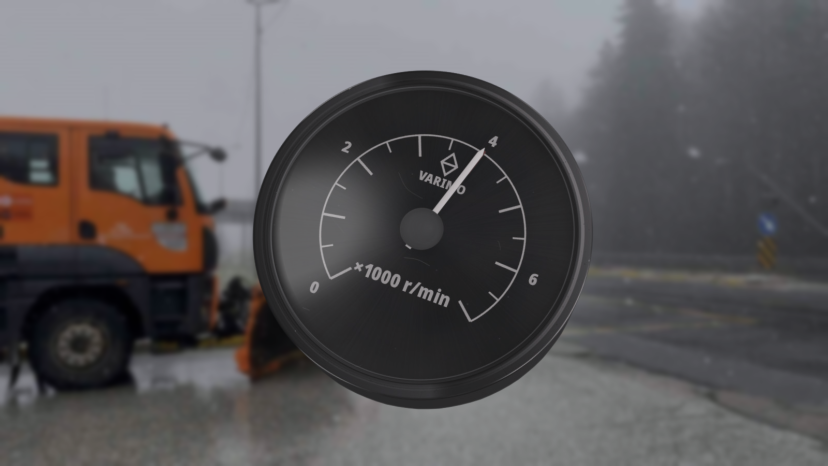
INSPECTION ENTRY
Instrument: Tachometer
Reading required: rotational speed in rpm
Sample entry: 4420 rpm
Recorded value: 4000 rpm
